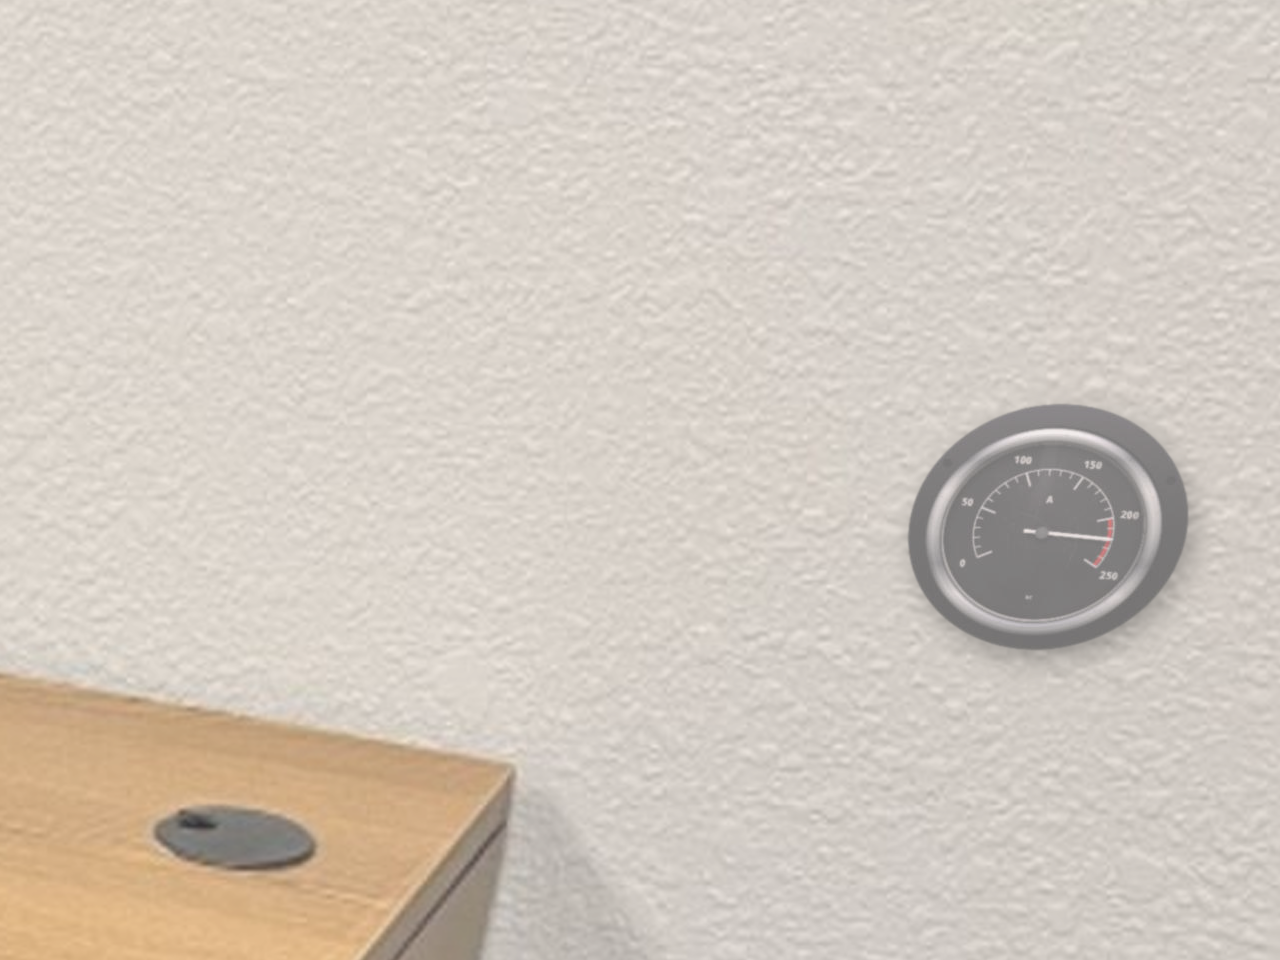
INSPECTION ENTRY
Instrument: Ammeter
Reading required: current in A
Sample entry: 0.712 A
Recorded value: 220 A
